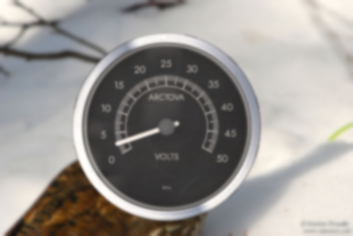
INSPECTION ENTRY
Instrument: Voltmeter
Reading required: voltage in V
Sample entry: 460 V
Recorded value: 2.5 V
